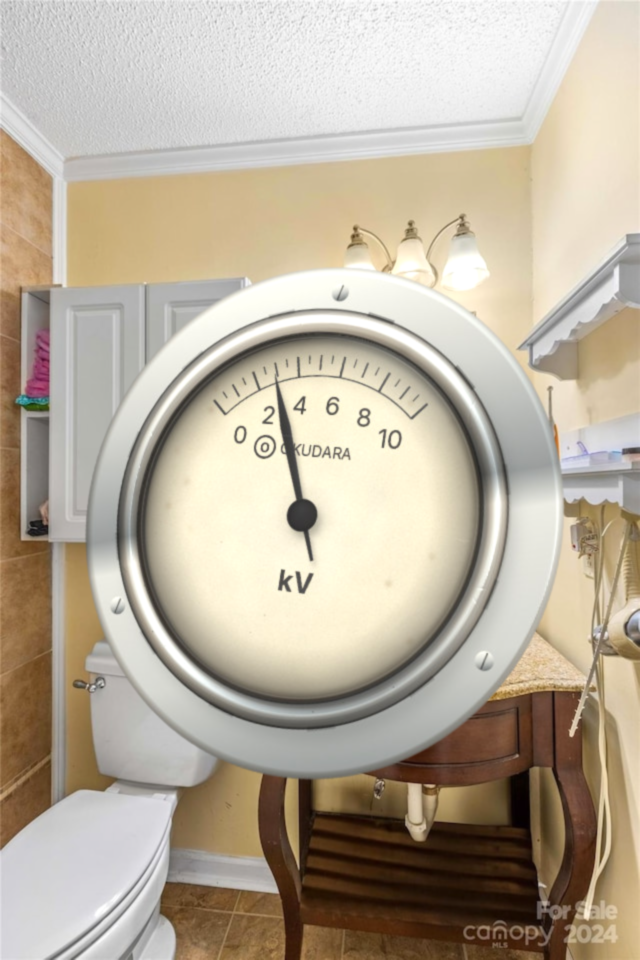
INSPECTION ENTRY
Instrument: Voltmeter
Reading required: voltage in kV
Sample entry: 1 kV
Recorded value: 3 kV
